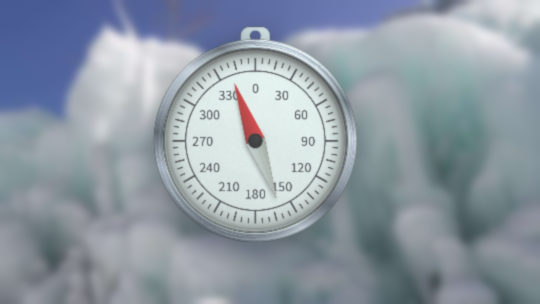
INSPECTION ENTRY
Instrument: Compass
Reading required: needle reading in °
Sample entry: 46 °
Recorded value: 340 °
